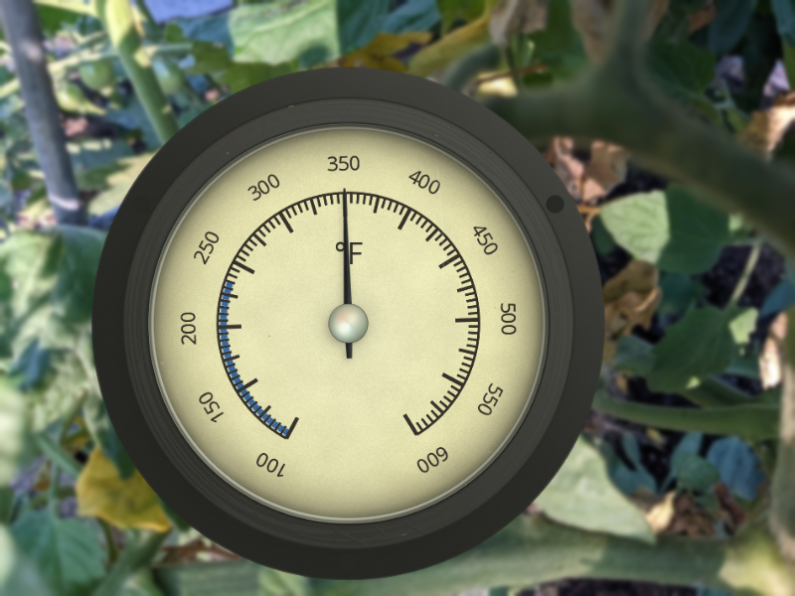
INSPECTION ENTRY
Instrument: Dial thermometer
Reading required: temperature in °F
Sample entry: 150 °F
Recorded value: 350 °F
